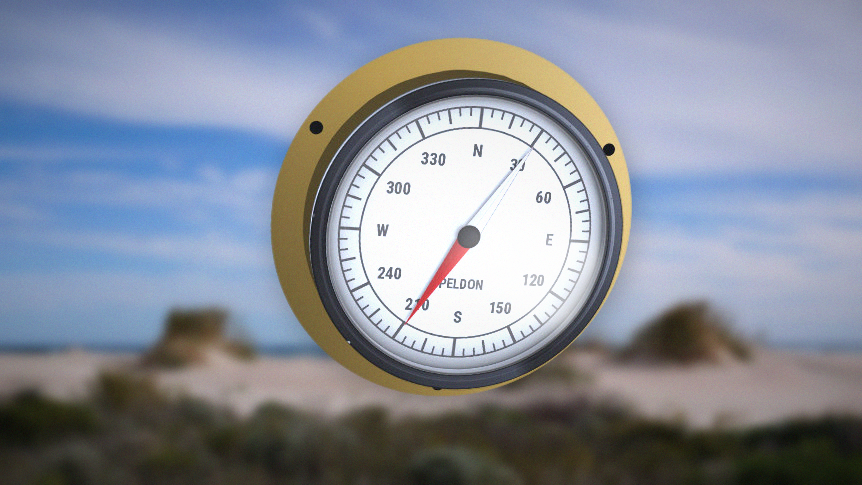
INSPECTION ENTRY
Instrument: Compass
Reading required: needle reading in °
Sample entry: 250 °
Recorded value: 210 °
